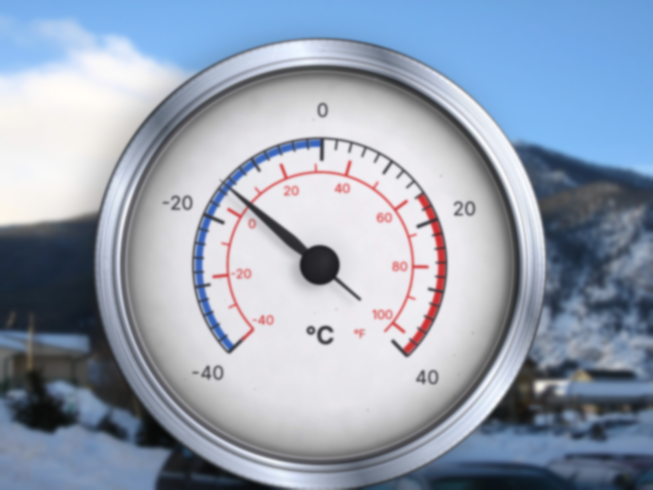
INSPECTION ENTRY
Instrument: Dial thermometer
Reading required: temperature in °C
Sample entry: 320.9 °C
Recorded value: -15 °C
